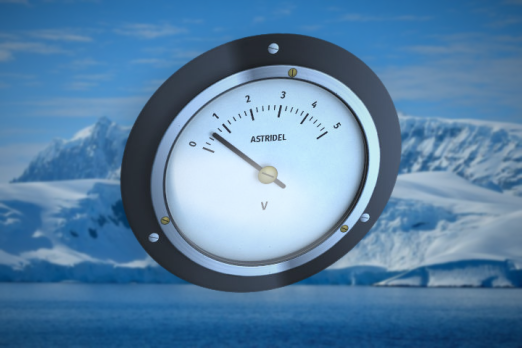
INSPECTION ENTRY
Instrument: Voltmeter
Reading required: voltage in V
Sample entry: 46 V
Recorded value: 0.6 V
